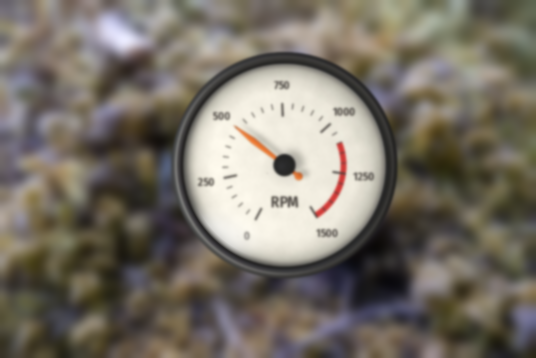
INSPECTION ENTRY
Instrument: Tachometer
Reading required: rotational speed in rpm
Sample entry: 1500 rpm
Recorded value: 500 rpm
